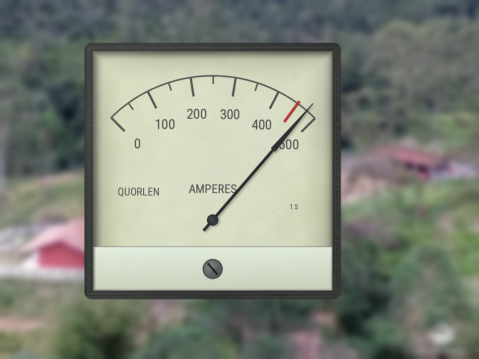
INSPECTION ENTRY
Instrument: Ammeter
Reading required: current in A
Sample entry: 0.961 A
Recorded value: 475 A
